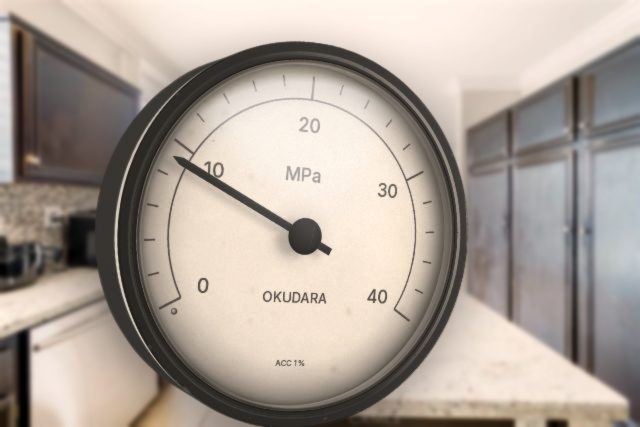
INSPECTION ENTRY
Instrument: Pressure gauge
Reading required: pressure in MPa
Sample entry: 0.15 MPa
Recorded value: 9 MPa
